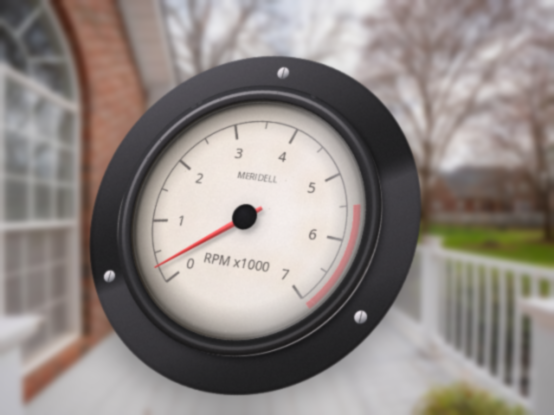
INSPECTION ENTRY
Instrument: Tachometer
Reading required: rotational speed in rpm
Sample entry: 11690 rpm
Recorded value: 250 rpm
